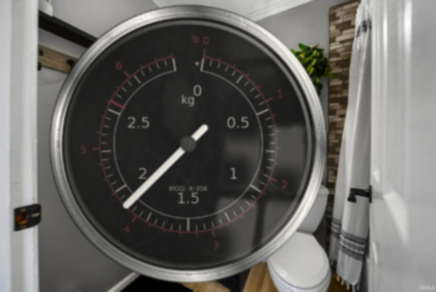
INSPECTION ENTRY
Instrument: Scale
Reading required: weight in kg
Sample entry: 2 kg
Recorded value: 1.9 kg
